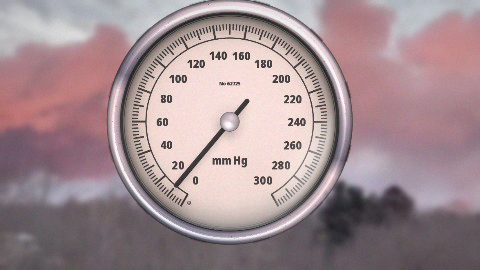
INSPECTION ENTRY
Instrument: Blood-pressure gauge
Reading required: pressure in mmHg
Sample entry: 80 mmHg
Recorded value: 10 mmHg
